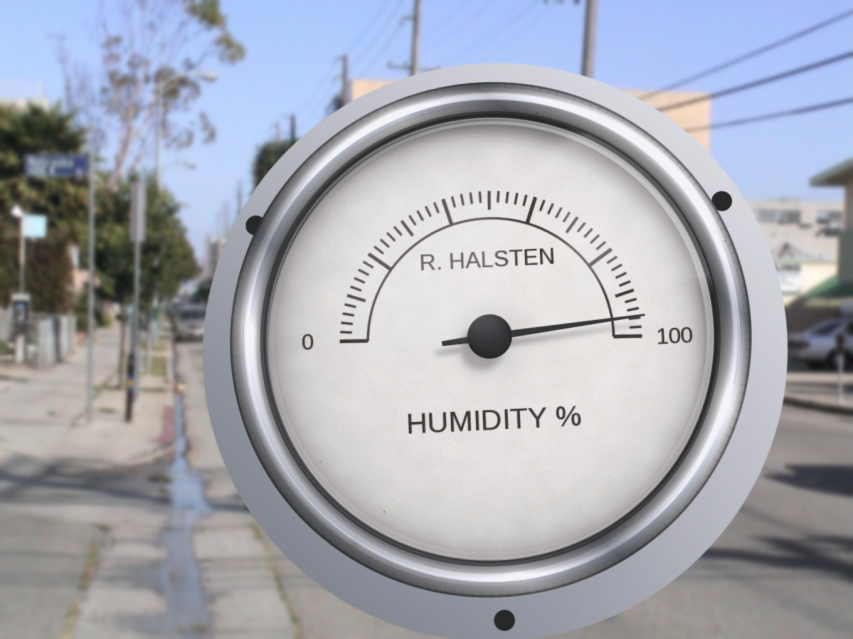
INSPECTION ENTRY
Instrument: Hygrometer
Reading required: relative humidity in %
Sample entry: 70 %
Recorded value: 96 %
